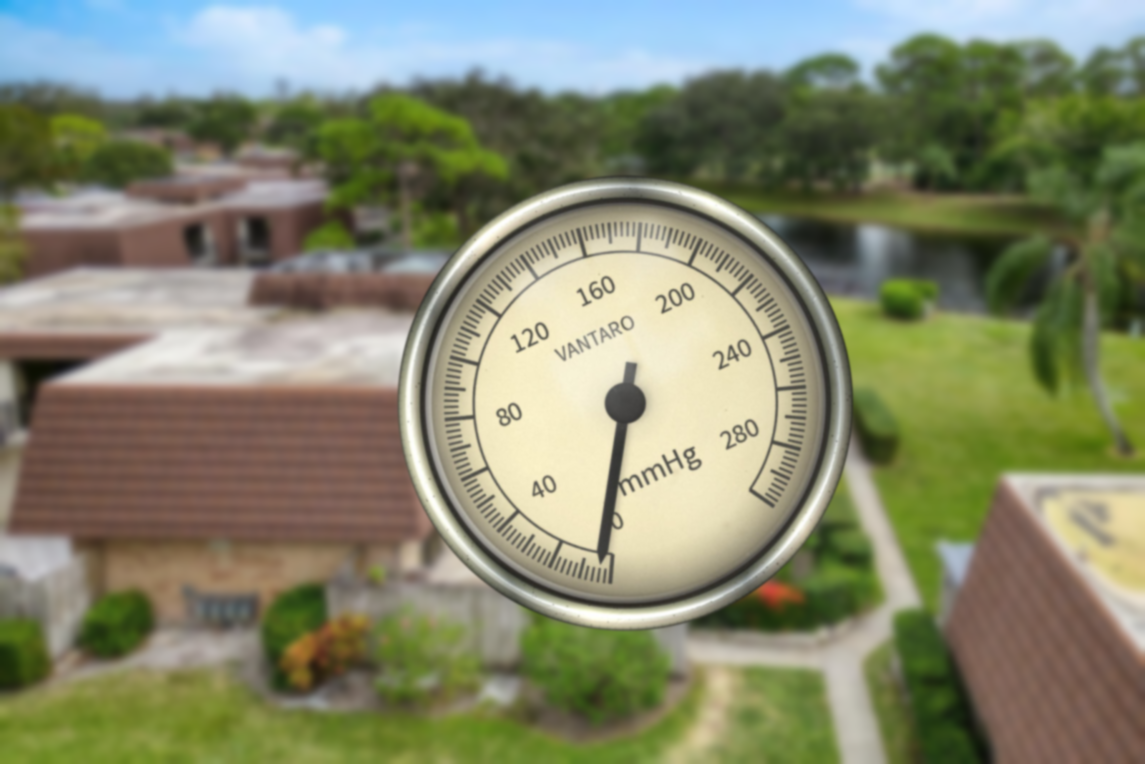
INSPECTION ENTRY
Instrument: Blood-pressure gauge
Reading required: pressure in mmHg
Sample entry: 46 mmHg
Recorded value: 4 mmHg
